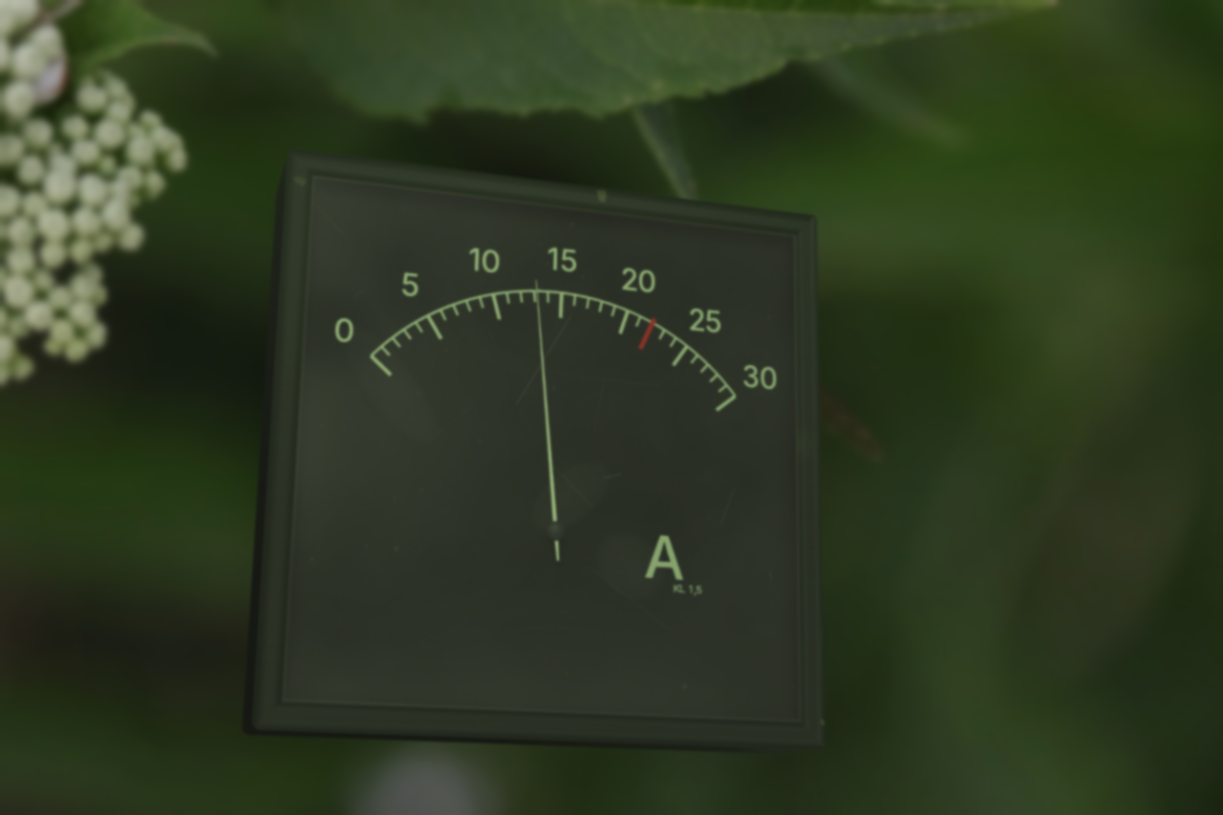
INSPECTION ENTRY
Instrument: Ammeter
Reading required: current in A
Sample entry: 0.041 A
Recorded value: 13 A
